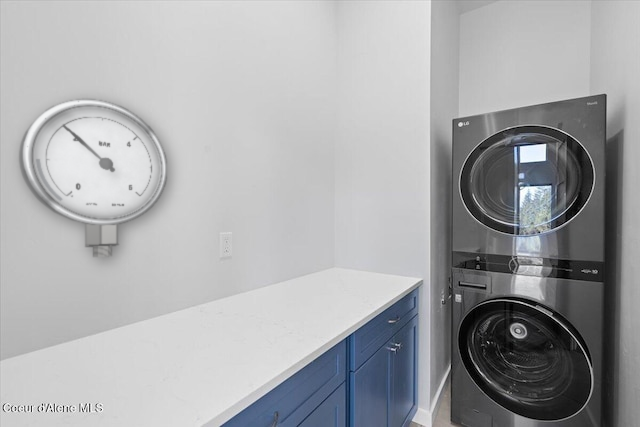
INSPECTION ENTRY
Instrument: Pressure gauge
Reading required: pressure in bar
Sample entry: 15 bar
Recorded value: 2 bar
